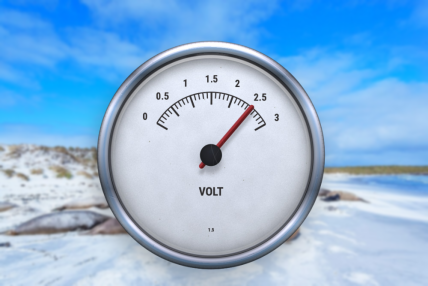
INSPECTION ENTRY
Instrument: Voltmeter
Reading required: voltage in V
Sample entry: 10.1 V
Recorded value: 2.5 V
